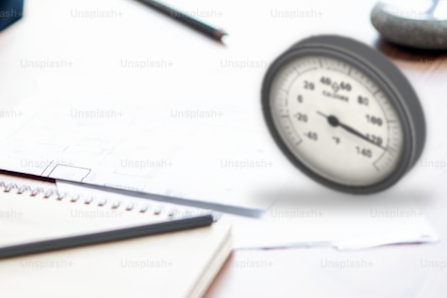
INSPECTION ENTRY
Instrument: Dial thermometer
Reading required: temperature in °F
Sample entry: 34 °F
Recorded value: 120 °F
